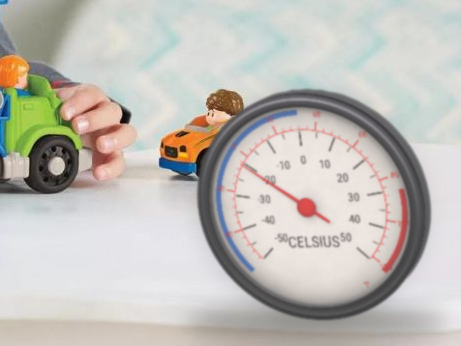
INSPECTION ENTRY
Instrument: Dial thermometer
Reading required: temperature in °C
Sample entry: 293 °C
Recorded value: -20 °C
